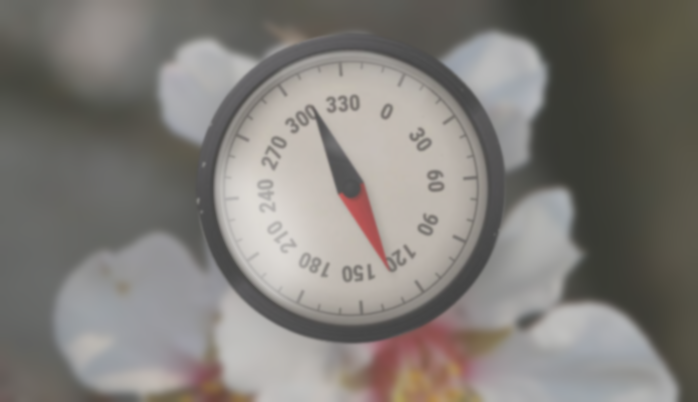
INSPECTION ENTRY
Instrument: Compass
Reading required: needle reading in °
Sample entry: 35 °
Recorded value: 130 °
